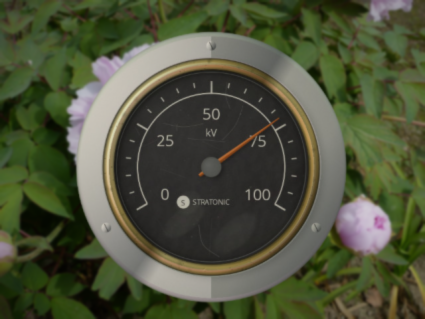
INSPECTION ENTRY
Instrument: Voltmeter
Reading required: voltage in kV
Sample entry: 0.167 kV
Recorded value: 72.5 kV
